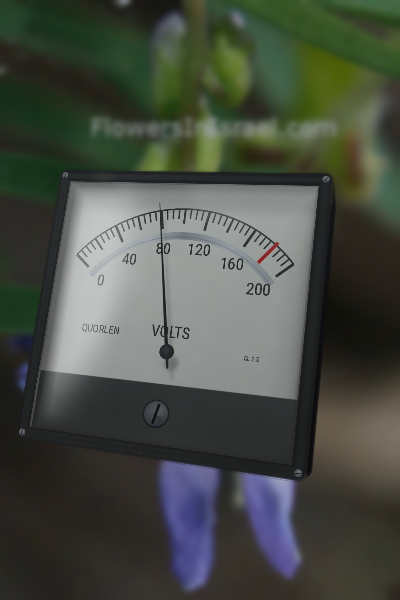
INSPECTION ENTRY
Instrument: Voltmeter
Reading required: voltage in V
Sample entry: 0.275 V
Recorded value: 80 V
